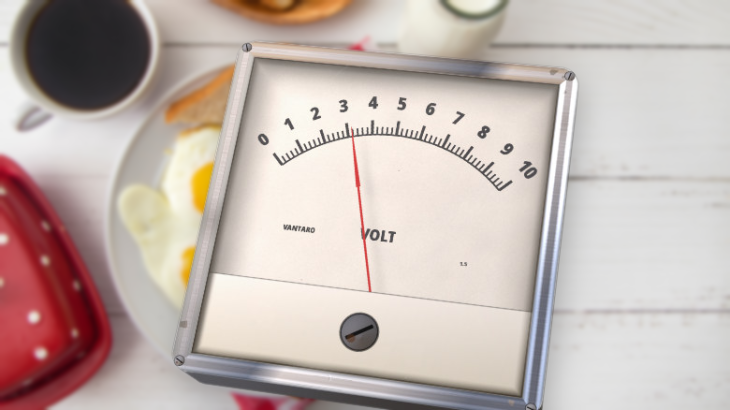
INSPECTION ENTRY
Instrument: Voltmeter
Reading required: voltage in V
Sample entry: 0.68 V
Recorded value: 3.2 V
